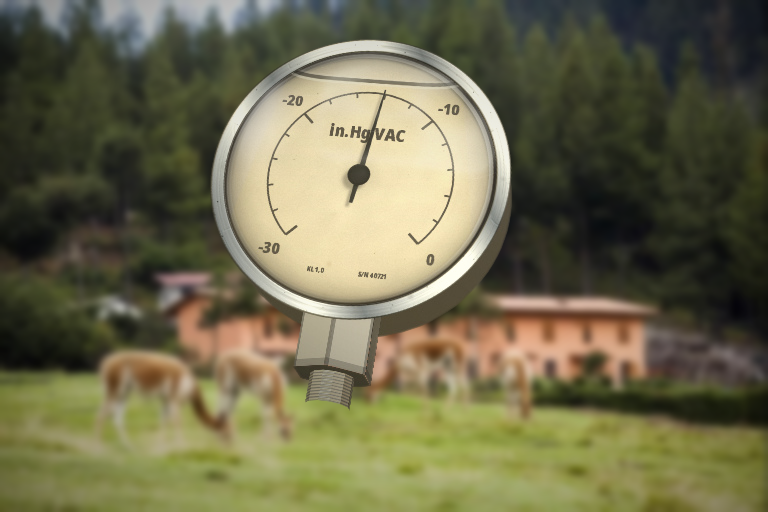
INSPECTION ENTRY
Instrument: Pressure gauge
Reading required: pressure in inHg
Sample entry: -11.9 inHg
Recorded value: -14 inHg
